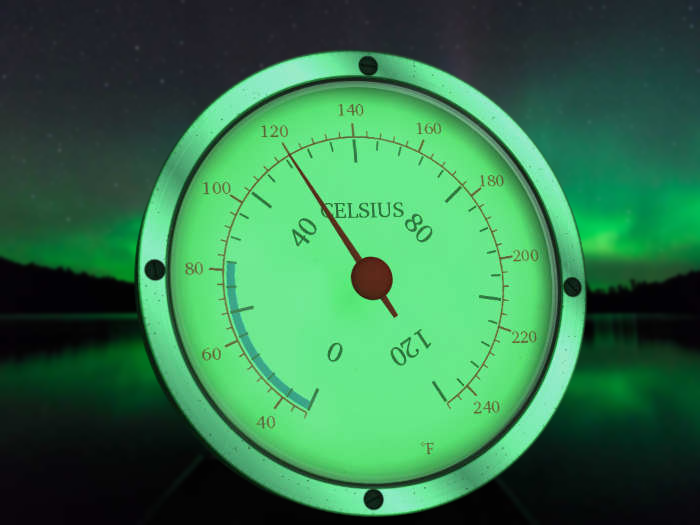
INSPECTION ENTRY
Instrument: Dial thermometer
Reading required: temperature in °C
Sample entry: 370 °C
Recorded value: 48 °C
